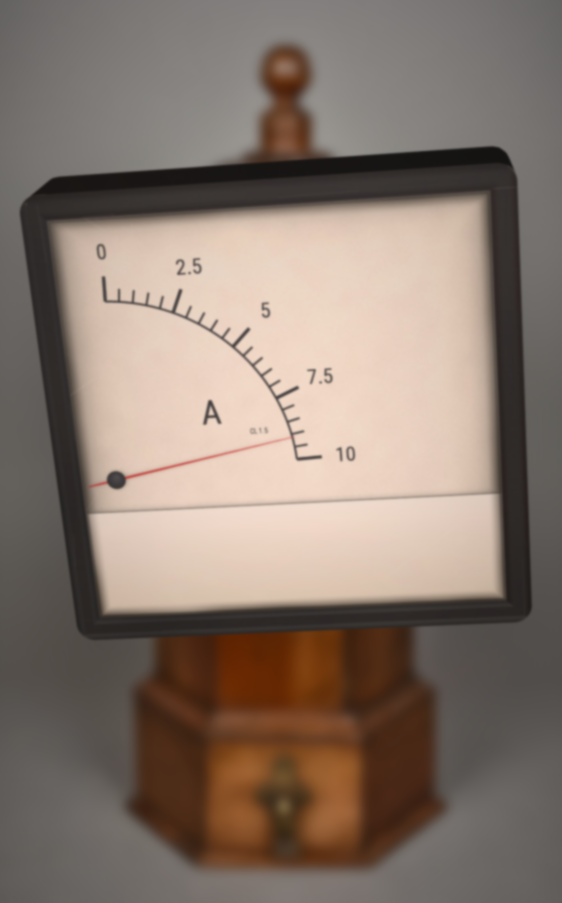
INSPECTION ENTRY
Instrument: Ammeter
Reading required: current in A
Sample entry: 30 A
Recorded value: 9 A
